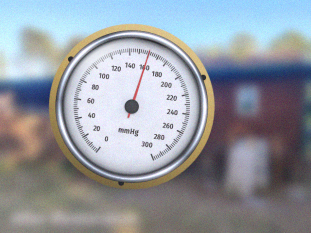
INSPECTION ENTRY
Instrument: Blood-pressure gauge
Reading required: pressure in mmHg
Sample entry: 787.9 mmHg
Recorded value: 160 mmHg
